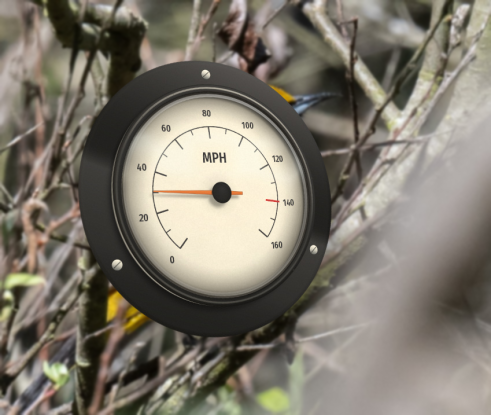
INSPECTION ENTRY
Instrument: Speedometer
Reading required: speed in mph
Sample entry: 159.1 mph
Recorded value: 30 mph
